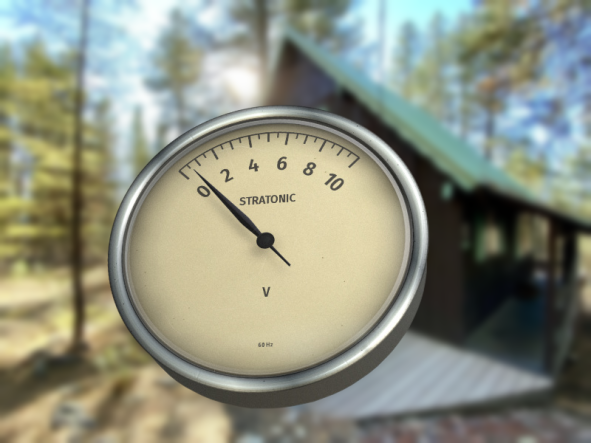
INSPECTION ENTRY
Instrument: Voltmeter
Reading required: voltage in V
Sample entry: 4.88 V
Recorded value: 0.5 V
